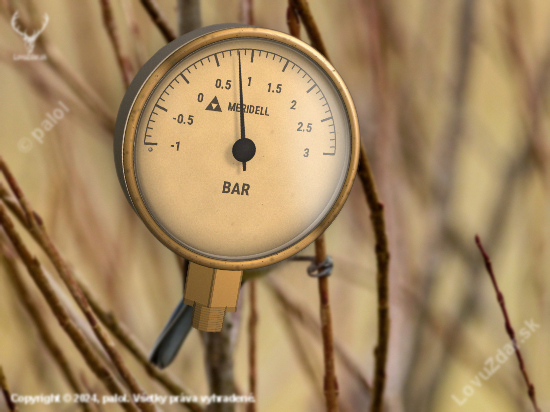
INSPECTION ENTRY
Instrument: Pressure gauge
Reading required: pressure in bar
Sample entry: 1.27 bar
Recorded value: 0.8 bar
